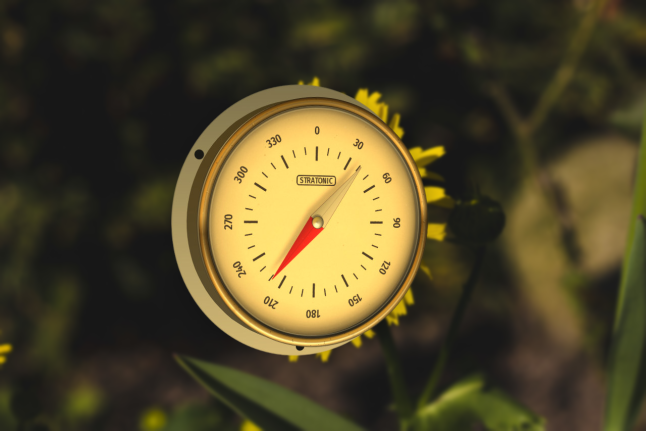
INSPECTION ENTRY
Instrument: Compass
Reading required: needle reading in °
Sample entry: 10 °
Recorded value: 220 °
